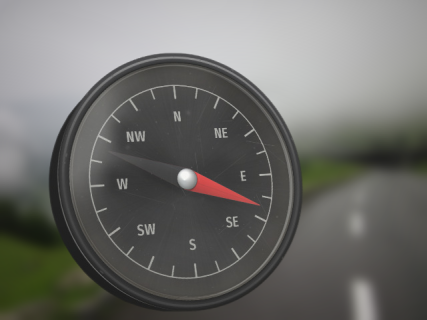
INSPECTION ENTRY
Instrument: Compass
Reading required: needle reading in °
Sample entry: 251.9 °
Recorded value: 112.5 °
